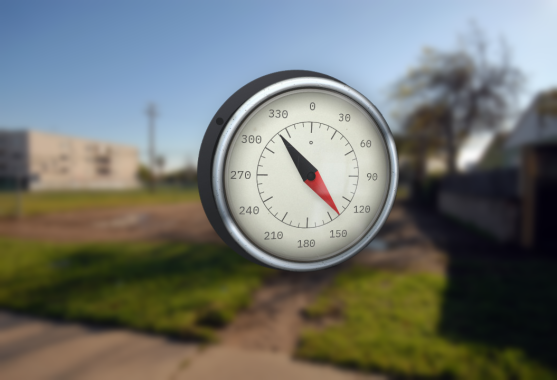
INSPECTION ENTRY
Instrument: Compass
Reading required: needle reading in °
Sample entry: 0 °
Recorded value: 140 °
